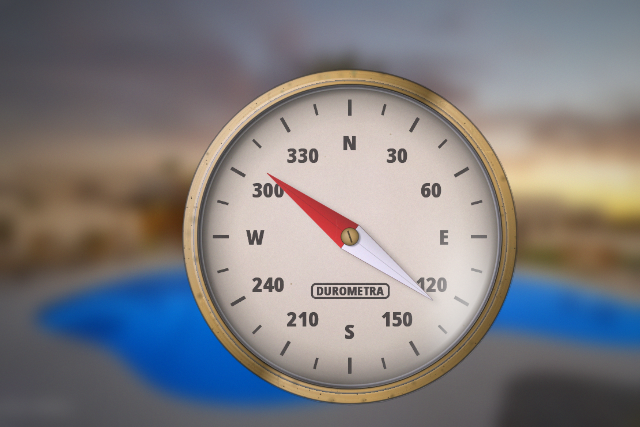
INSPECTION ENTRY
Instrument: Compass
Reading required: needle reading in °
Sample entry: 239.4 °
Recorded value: 307.5 °
